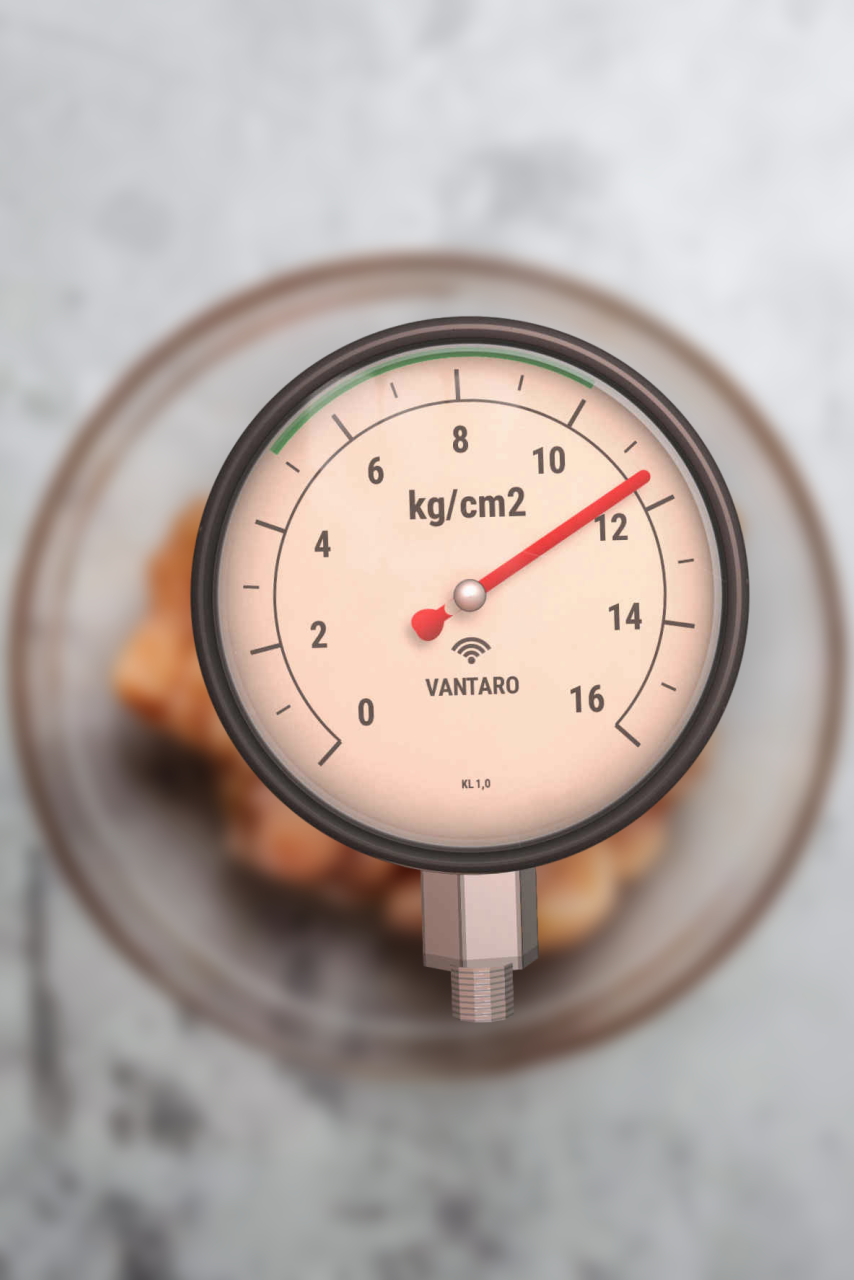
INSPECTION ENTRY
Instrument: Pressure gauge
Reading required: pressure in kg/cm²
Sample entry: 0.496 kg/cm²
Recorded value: 11.5 kg/cm²
